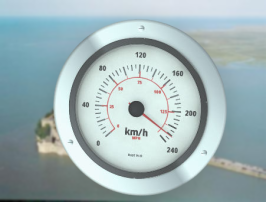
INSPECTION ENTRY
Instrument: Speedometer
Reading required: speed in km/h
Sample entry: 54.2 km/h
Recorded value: 230 km/h
